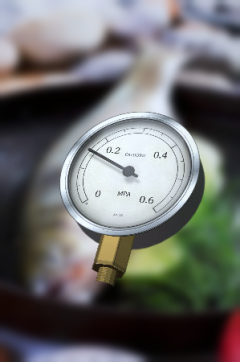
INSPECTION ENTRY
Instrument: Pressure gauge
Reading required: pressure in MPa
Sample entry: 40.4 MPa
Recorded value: 0.15 MPa
